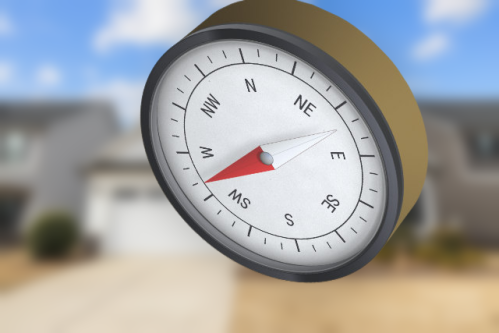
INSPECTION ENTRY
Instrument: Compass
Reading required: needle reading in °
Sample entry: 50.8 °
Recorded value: 250 °
